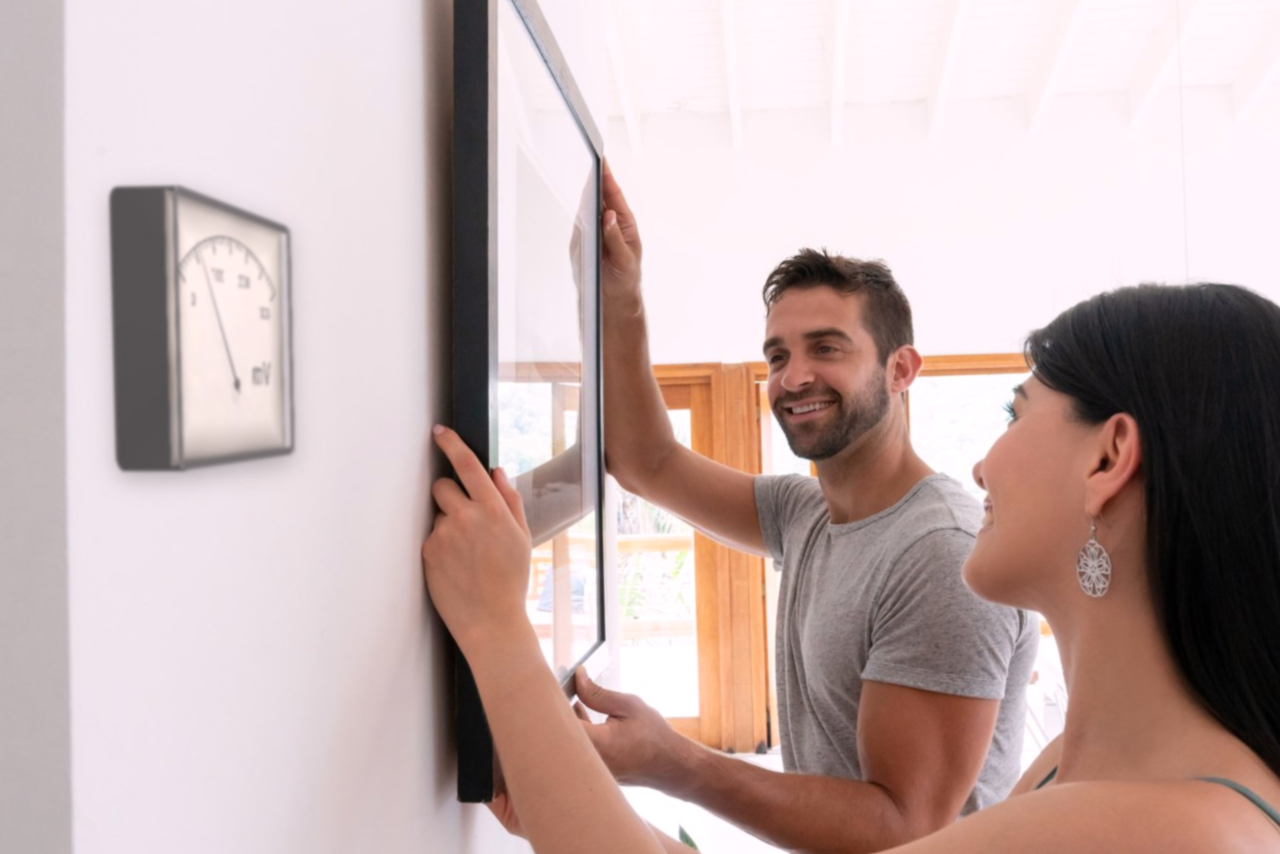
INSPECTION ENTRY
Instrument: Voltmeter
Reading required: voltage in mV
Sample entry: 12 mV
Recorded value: 50 mV
